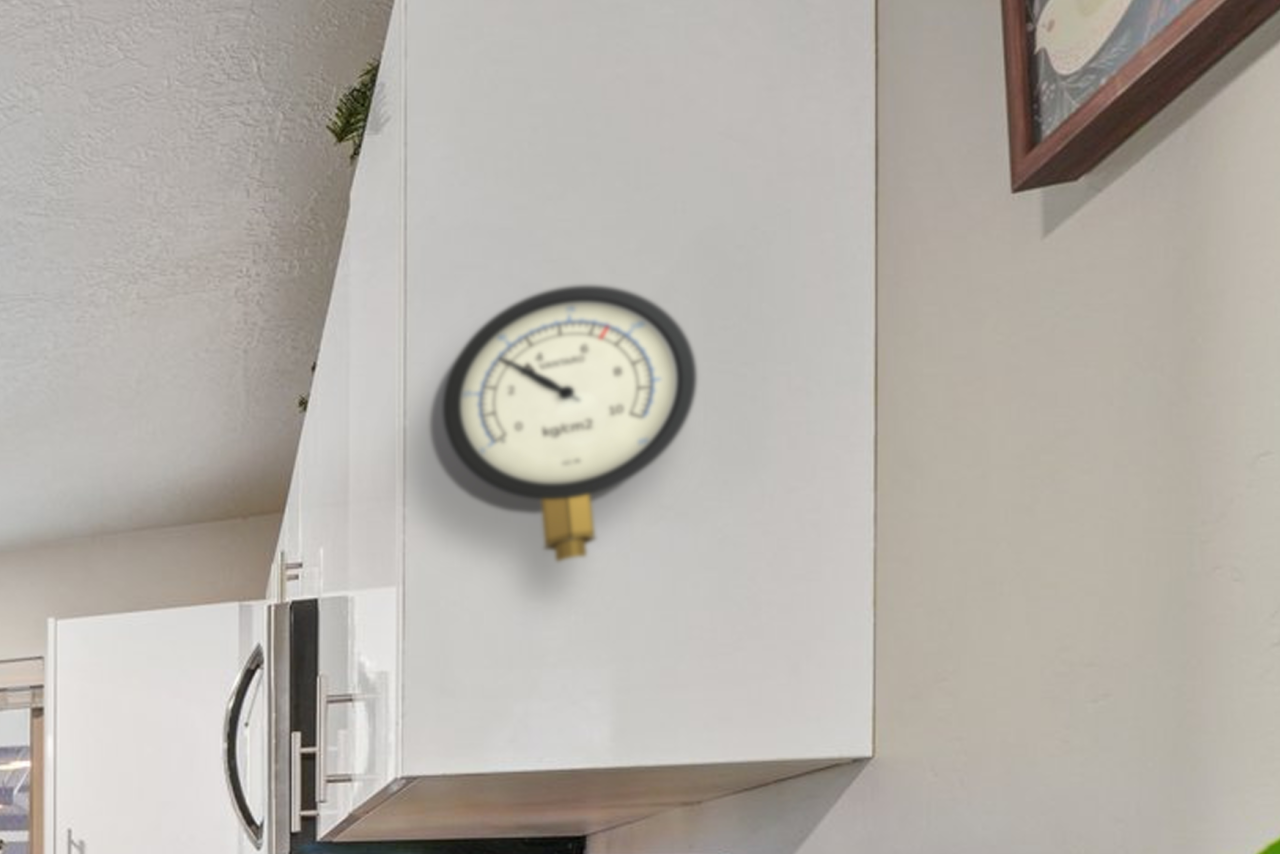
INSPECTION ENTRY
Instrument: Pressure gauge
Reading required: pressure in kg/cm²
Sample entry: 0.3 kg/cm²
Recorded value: 3 kg/cm²
